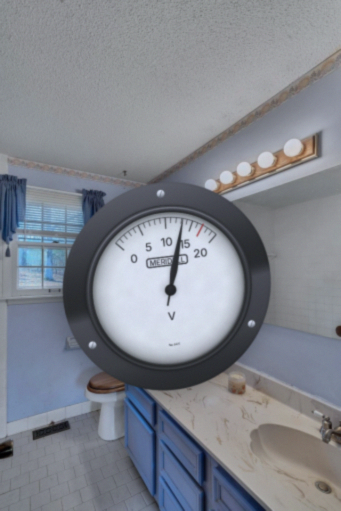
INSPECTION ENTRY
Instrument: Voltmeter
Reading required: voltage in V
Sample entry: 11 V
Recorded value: 13 V
